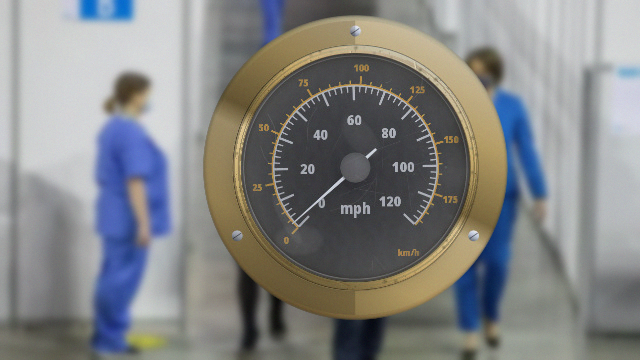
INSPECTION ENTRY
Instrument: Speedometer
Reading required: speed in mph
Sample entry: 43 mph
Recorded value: 2 mph
